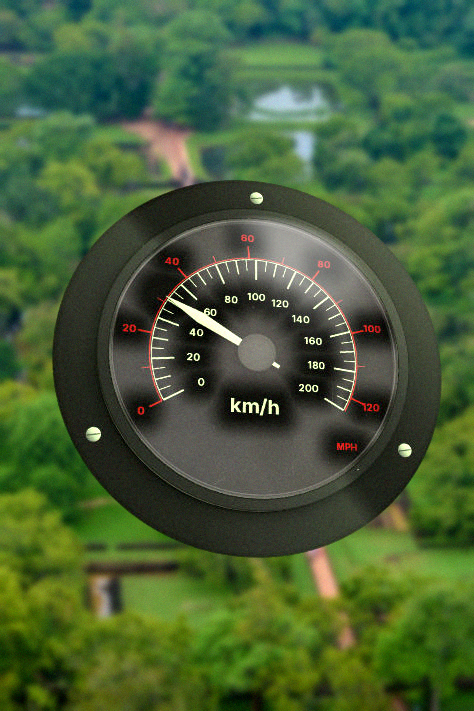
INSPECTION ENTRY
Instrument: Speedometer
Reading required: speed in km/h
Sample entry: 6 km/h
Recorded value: 50 km/h
